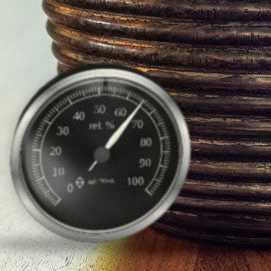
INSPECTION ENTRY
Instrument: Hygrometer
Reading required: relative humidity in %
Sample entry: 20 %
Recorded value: 65 %
